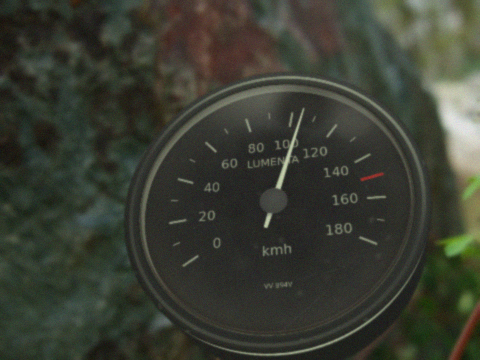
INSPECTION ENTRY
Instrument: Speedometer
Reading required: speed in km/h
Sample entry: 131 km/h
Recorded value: 105 km/h
